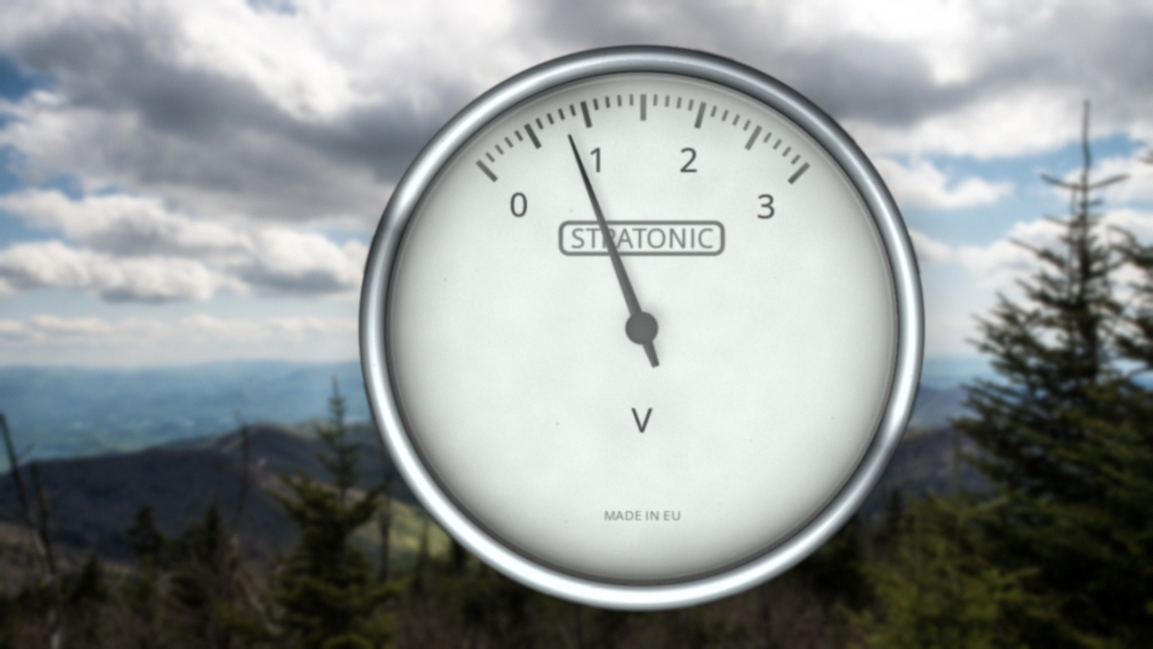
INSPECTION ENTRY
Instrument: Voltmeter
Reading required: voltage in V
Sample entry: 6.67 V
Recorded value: 0.8 V
